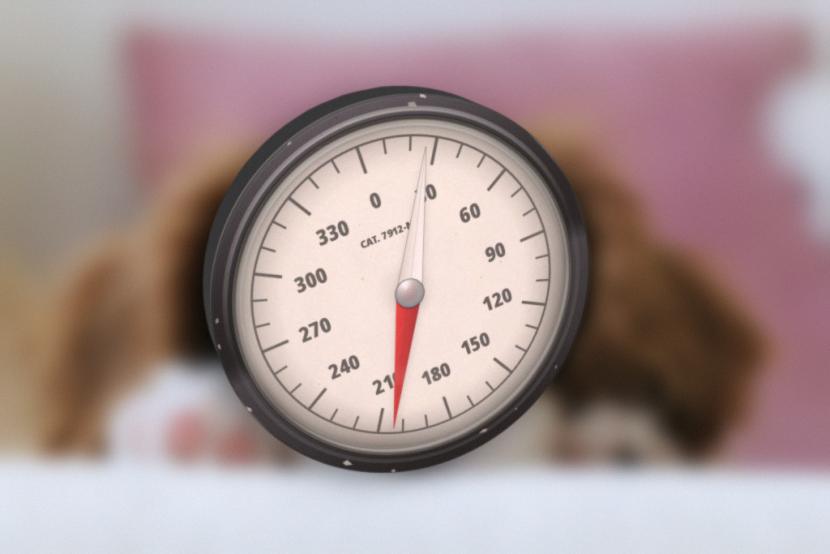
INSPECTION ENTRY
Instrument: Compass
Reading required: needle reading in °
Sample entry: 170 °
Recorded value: 205 °
